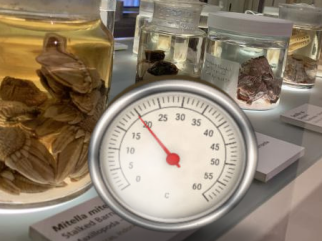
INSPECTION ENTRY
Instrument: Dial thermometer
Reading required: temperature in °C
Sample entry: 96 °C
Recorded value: 20 °C
